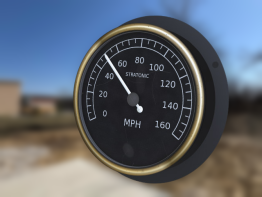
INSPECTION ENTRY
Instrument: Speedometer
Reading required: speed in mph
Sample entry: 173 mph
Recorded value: 50 mph
